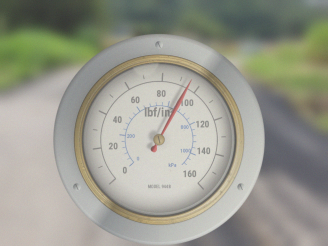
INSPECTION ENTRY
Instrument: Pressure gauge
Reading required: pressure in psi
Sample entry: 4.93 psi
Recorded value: 95 psi
